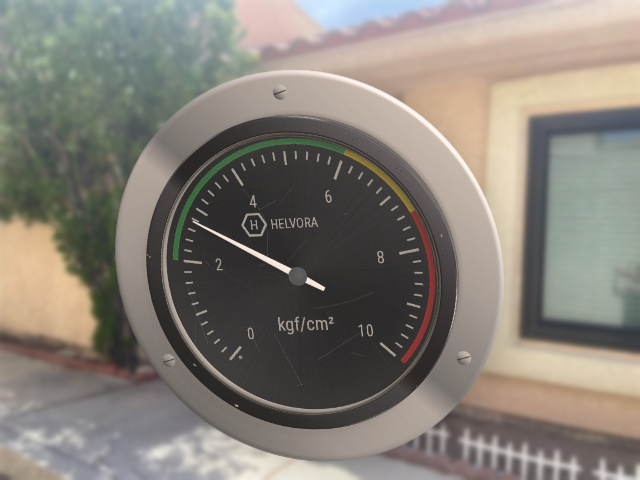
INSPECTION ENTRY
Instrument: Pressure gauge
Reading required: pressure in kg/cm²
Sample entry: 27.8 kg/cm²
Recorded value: 2.8 kg/cm²
